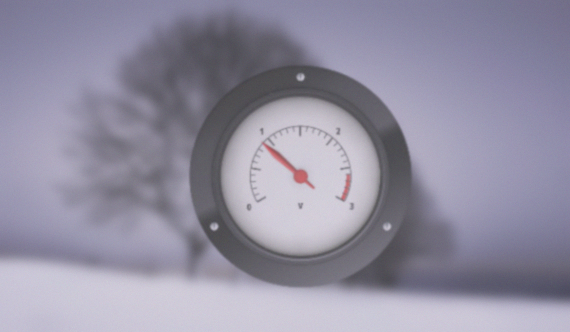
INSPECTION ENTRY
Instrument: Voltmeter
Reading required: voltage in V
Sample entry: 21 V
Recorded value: 0.9 V
